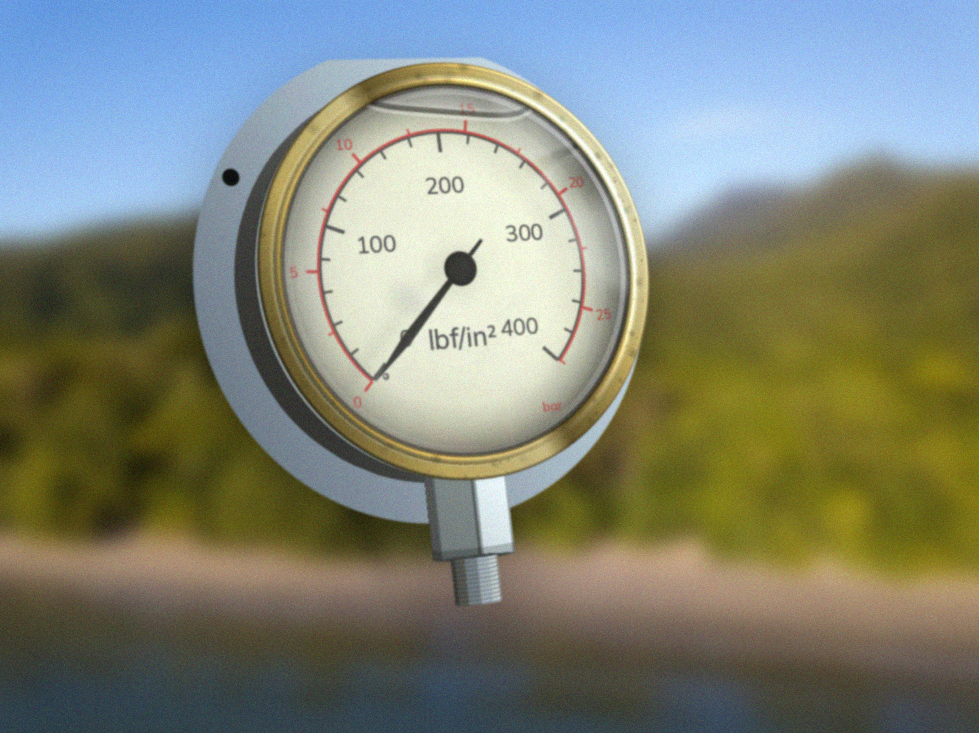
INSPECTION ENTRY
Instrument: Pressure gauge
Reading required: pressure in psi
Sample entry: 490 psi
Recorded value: 0 psi
